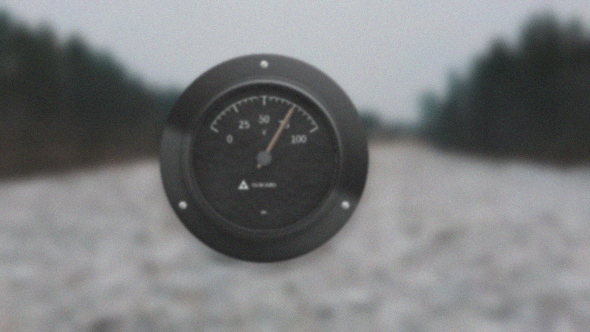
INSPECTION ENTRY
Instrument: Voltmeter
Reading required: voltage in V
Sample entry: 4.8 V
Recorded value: 75 V
